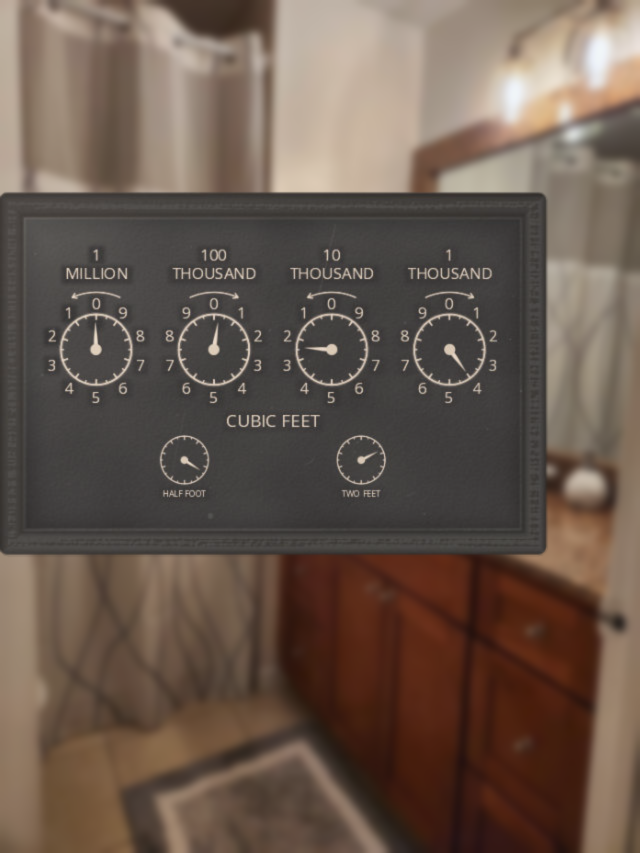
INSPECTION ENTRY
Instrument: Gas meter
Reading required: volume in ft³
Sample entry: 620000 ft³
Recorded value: 2400 ft³
